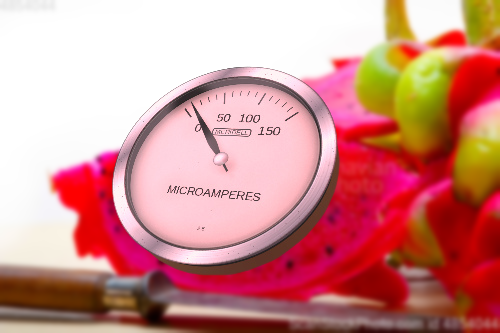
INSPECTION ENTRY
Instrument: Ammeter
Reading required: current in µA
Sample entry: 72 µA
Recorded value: 10 µA
